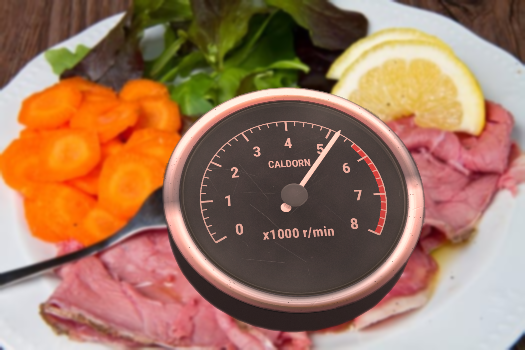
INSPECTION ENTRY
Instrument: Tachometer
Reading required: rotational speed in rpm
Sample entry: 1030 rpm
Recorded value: 5200 rpm
